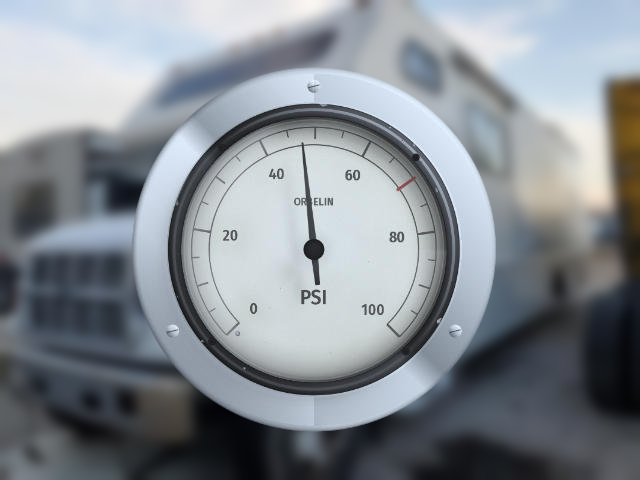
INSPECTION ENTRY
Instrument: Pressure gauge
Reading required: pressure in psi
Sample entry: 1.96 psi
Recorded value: 47.5 psi
